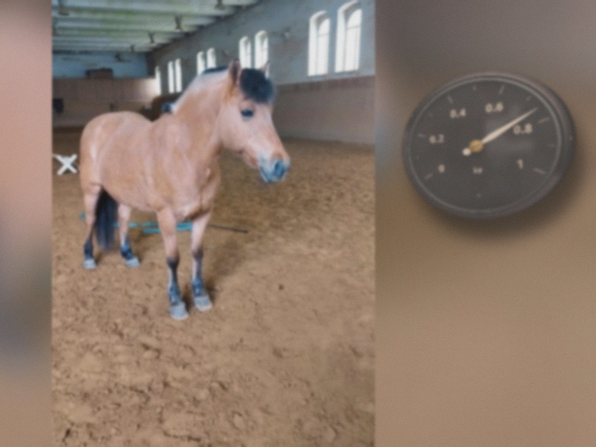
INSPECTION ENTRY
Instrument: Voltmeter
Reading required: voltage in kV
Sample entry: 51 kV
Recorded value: 0.75 kV
